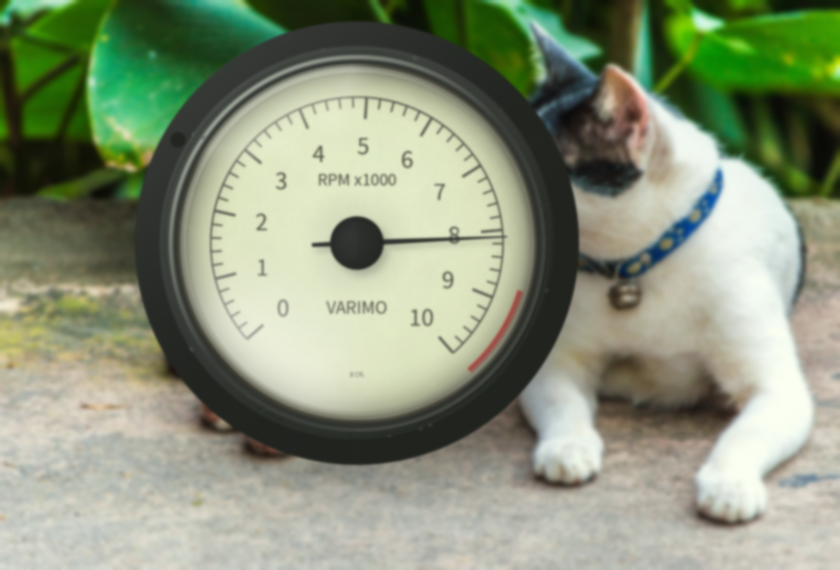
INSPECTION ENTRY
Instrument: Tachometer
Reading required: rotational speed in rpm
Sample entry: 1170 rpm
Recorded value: 8100 rpm
